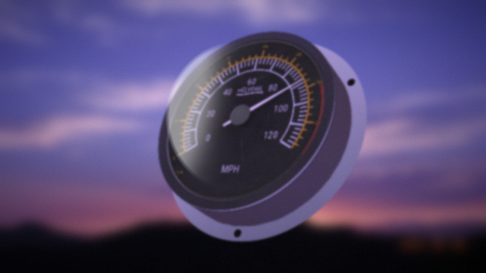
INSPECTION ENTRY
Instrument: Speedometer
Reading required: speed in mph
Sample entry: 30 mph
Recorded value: 90 mph
